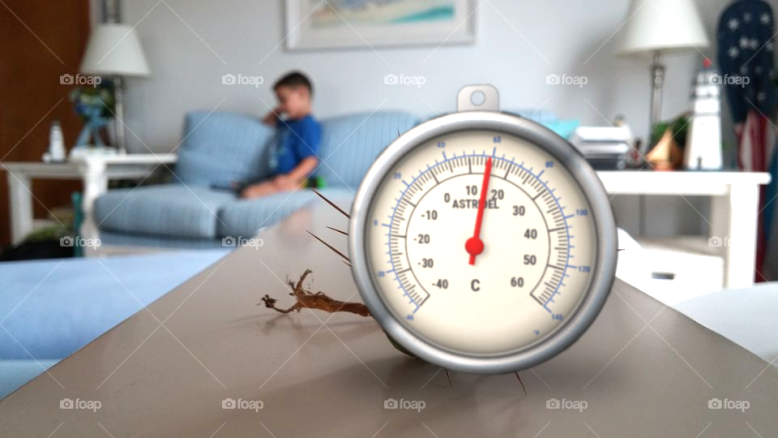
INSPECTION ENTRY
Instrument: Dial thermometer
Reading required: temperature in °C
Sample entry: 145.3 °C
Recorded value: 15 °C
